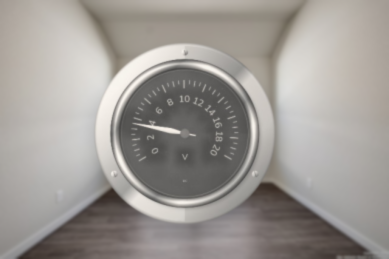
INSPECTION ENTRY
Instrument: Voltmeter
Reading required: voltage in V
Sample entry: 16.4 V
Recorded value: 3.5 V
